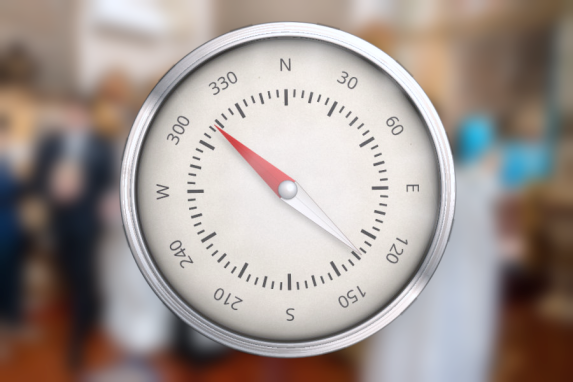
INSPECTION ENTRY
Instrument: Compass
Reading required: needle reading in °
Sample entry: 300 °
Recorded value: 312.5 °
